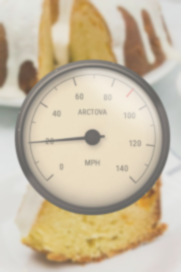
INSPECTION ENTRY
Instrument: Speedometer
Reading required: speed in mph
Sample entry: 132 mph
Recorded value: 20 mph
